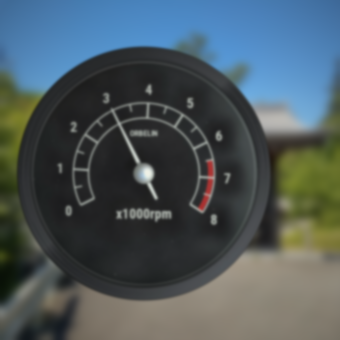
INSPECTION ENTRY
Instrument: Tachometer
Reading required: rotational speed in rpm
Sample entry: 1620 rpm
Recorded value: 3000 rpm
